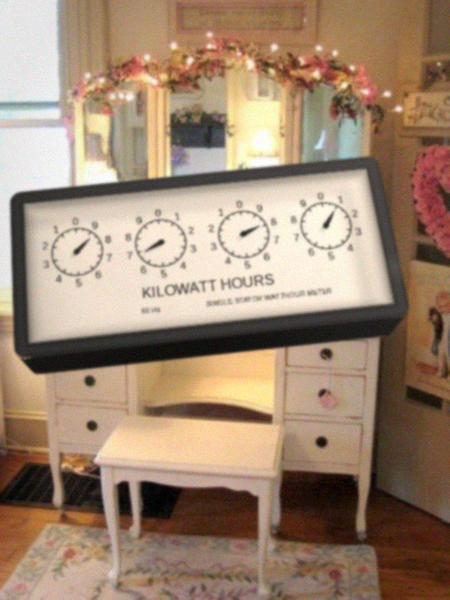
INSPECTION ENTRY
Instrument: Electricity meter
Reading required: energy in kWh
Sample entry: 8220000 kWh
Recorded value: 8681 kWh
